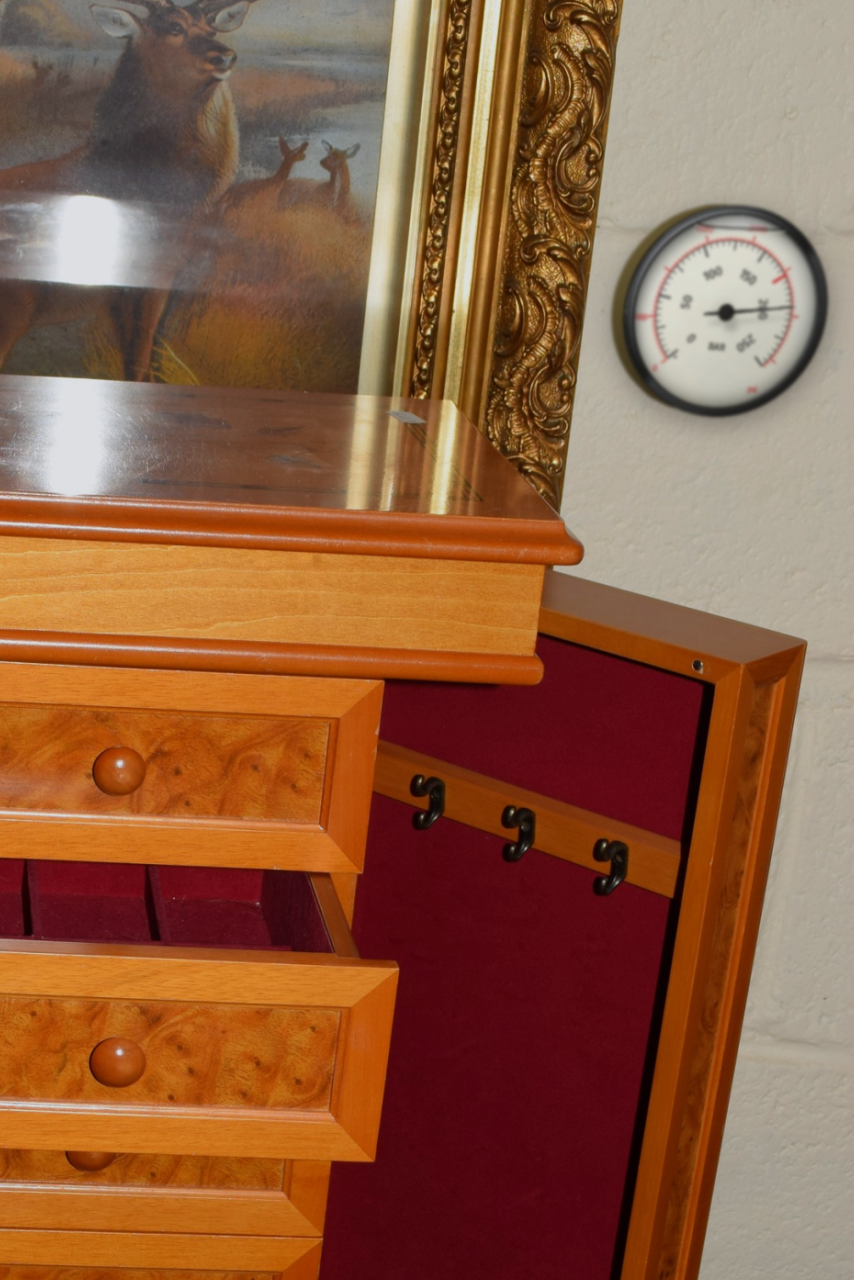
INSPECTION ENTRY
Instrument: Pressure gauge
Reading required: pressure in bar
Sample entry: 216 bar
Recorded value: 200 bar
